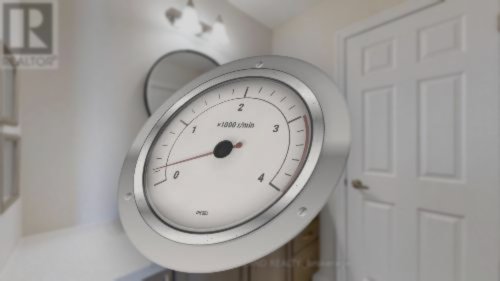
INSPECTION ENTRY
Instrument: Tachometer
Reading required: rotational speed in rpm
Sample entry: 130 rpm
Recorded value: 200 rpm
